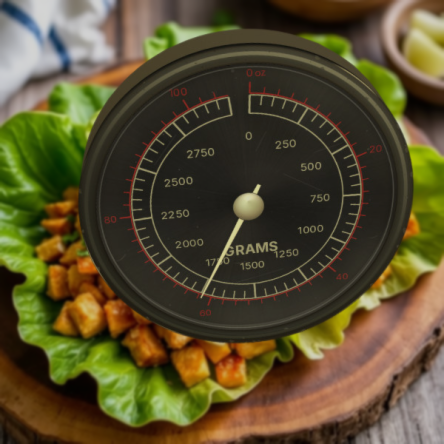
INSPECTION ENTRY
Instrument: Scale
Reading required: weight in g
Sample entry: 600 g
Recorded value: 1750 g
